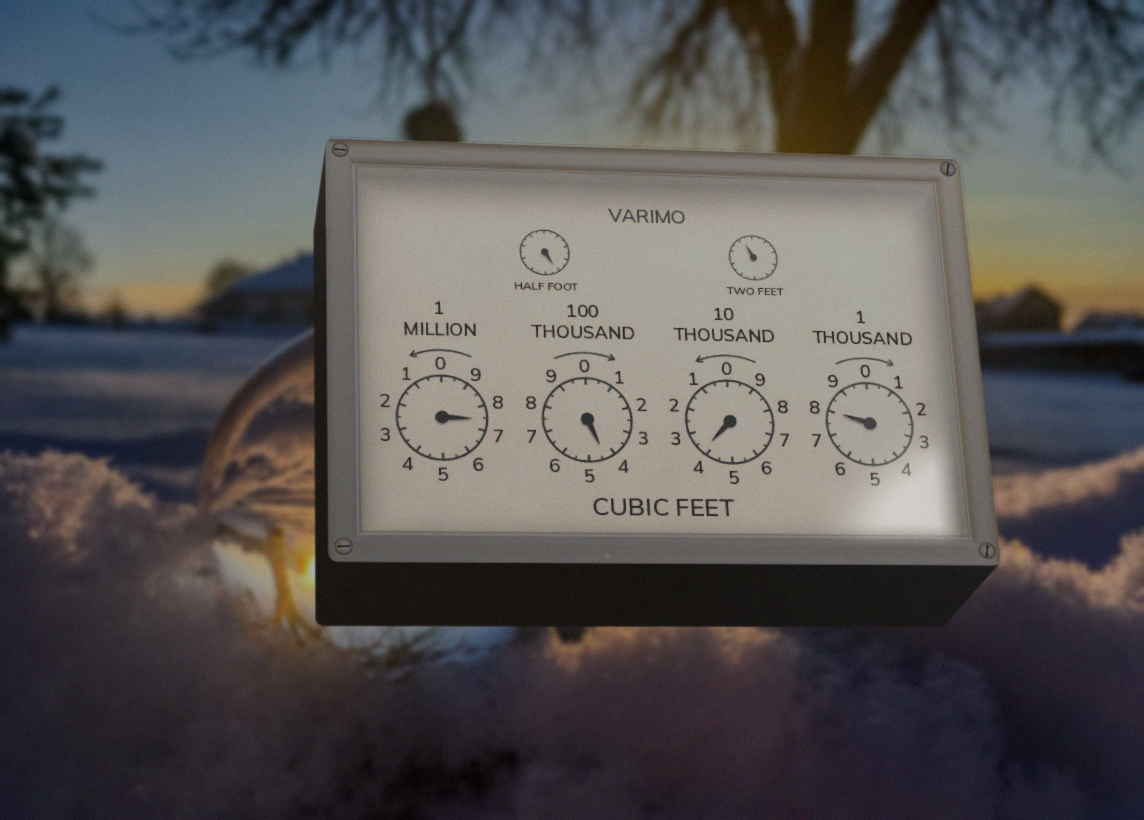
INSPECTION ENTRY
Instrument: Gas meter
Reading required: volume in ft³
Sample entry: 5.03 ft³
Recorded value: 743800 ft³
